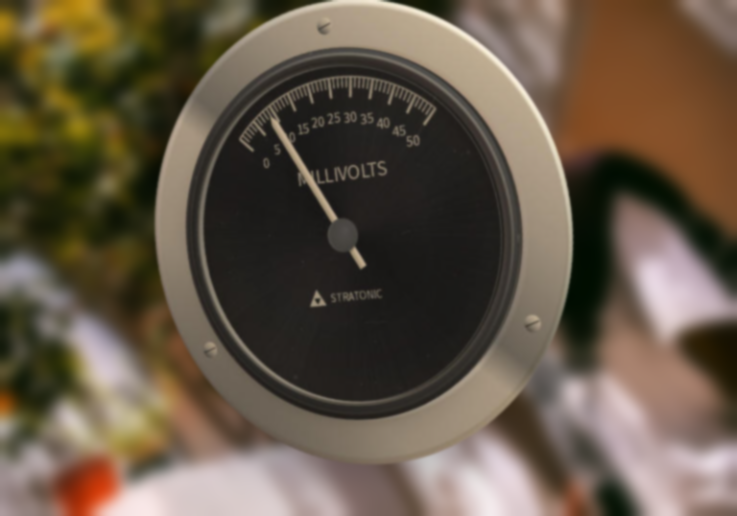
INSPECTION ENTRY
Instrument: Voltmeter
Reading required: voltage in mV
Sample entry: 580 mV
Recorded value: 10 mV
